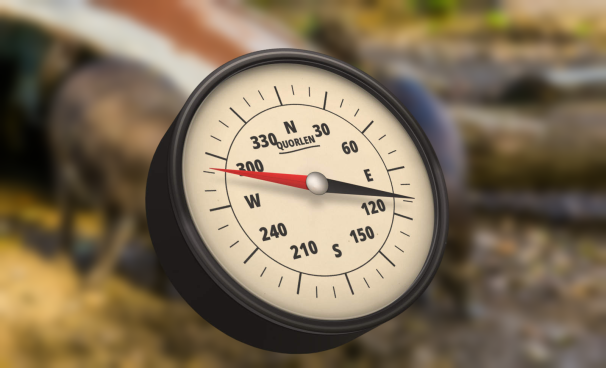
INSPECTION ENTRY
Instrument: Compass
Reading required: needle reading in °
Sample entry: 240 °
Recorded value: 290 °
